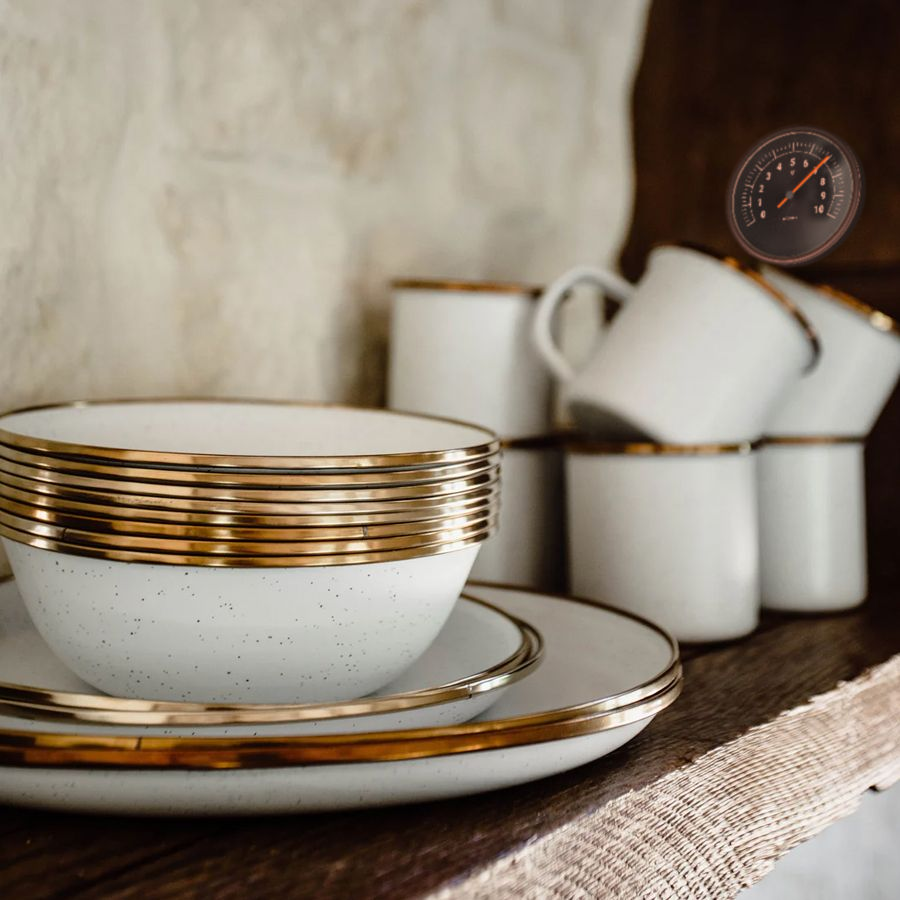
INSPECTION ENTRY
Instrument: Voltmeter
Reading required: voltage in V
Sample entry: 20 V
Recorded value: 7 V
